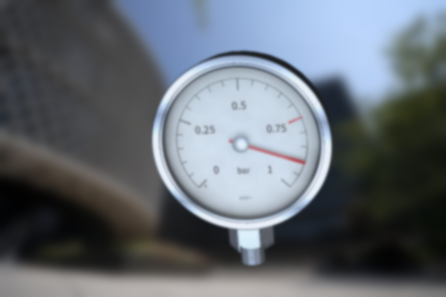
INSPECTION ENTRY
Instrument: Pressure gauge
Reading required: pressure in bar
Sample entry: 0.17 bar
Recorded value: 0.9 bar
